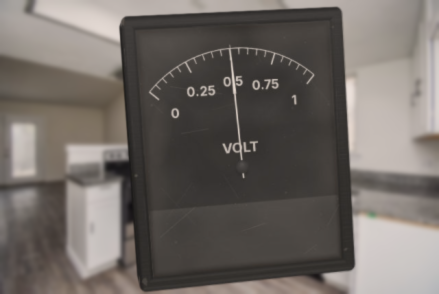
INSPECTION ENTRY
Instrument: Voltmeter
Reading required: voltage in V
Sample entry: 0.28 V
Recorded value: 0.5 V
